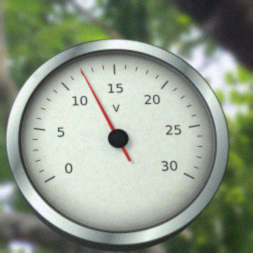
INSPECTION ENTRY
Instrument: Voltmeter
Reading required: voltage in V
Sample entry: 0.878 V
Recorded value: 12 V
